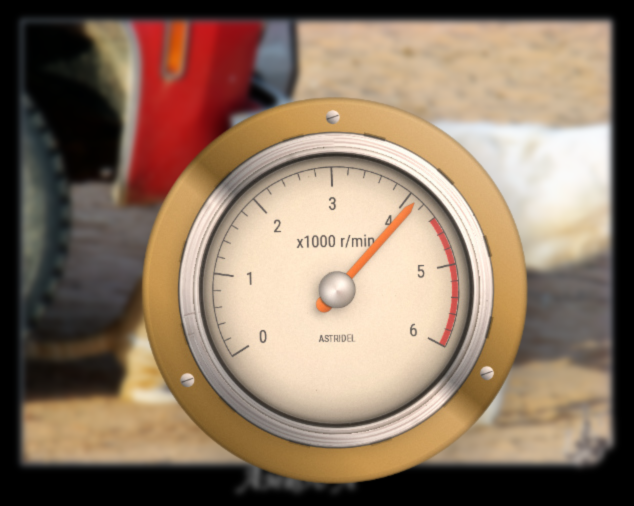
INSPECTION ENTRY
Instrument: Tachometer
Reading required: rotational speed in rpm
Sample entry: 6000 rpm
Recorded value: 4100 rpm
